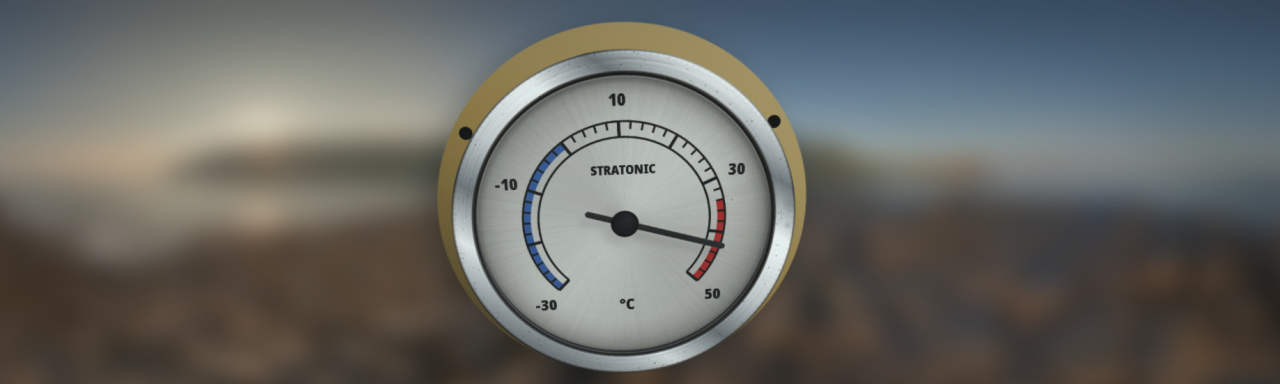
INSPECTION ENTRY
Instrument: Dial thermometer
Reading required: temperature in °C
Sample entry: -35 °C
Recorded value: 42 °C
